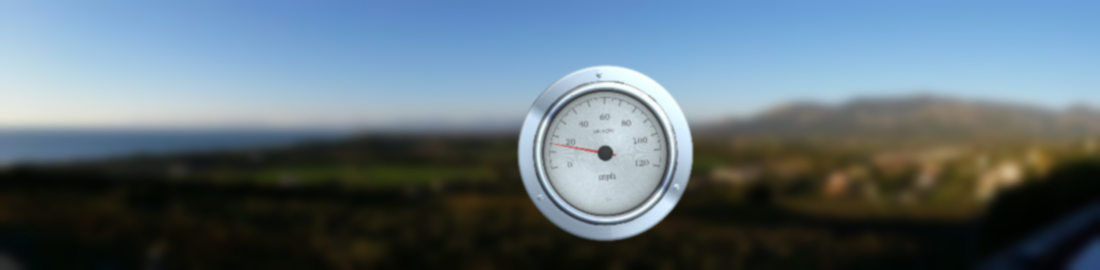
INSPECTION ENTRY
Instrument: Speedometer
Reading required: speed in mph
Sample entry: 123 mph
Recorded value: 15 mph
